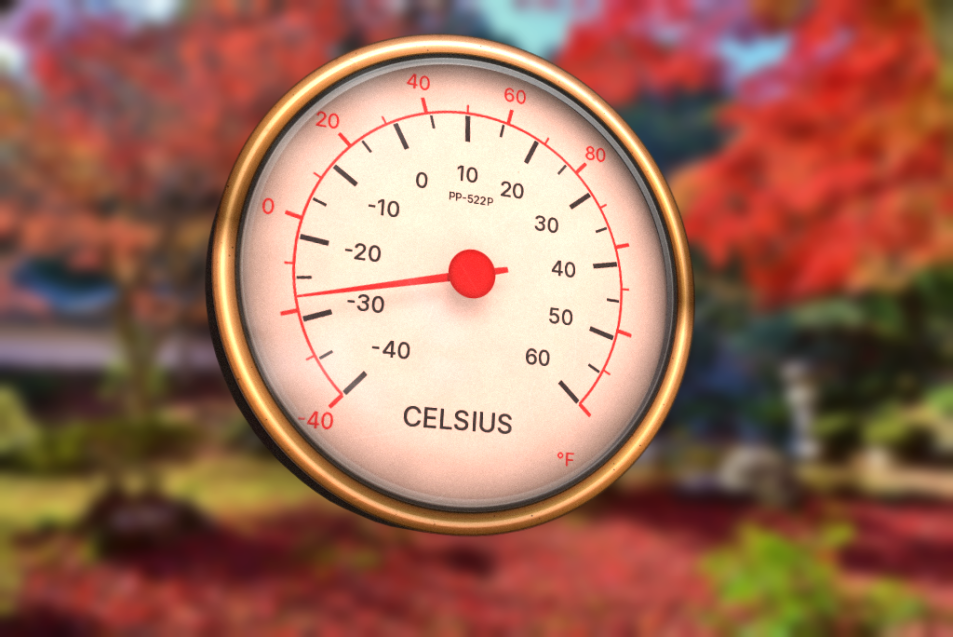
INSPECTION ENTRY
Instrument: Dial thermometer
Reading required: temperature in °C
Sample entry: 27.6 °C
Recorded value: -27.5 °C
